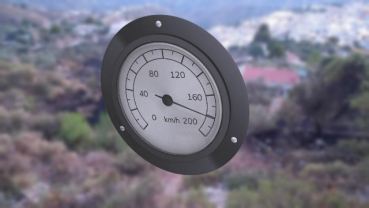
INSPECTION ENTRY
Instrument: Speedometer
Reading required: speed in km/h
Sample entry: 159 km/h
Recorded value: 180 km/h
